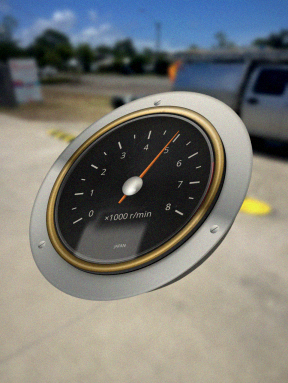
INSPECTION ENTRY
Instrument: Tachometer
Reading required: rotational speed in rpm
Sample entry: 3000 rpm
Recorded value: 5000 rpm
